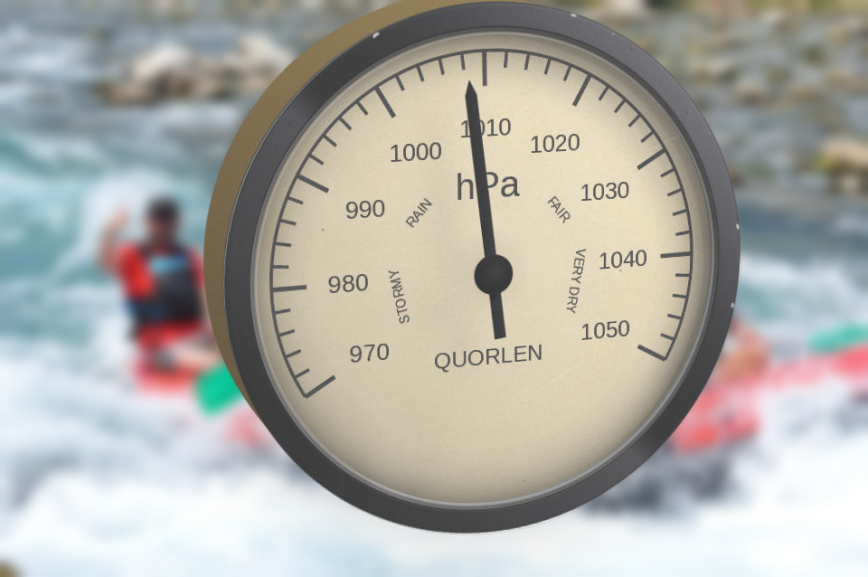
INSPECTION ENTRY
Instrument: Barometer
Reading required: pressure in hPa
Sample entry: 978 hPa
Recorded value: 1008 hPa
